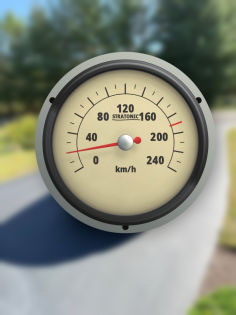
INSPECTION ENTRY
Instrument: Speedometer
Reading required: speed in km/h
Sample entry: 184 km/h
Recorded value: 20 km/h
